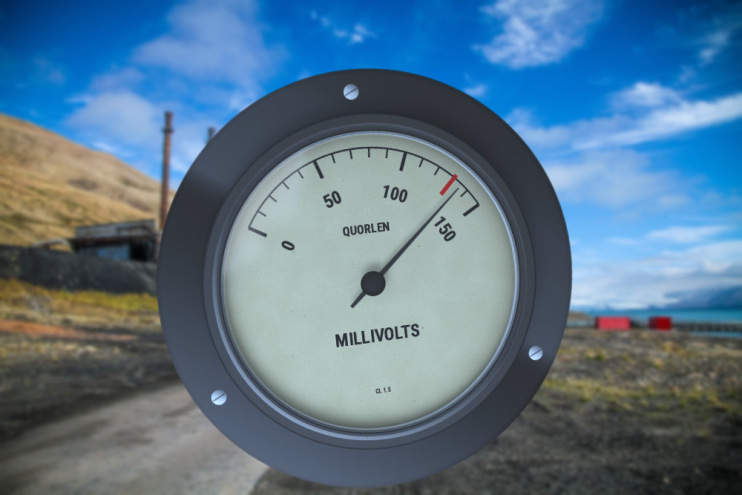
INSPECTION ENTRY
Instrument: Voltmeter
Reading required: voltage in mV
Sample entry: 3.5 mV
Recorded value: 135 mV
